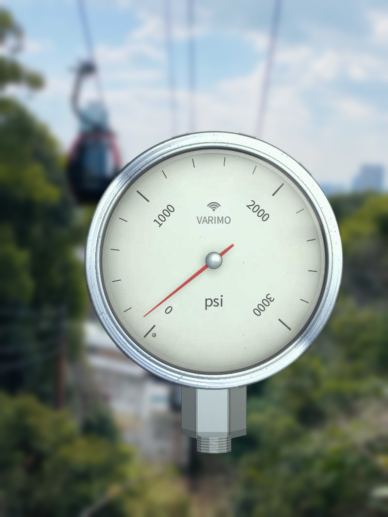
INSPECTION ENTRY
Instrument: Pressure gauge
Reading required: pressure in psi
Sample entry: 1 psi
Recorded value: 100 psi
